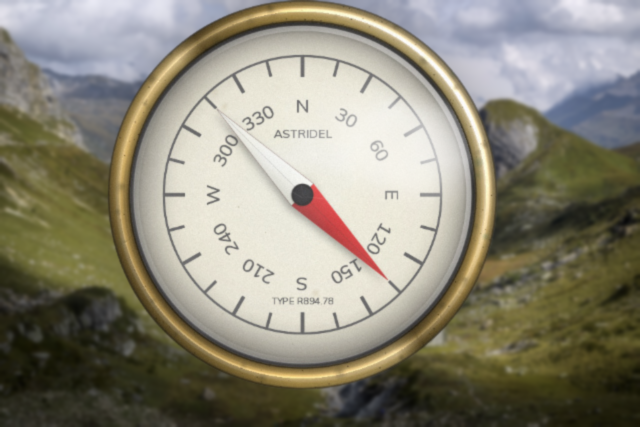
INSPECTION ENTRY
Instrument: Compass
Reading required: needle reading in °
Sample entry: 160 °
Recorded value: 135 °
